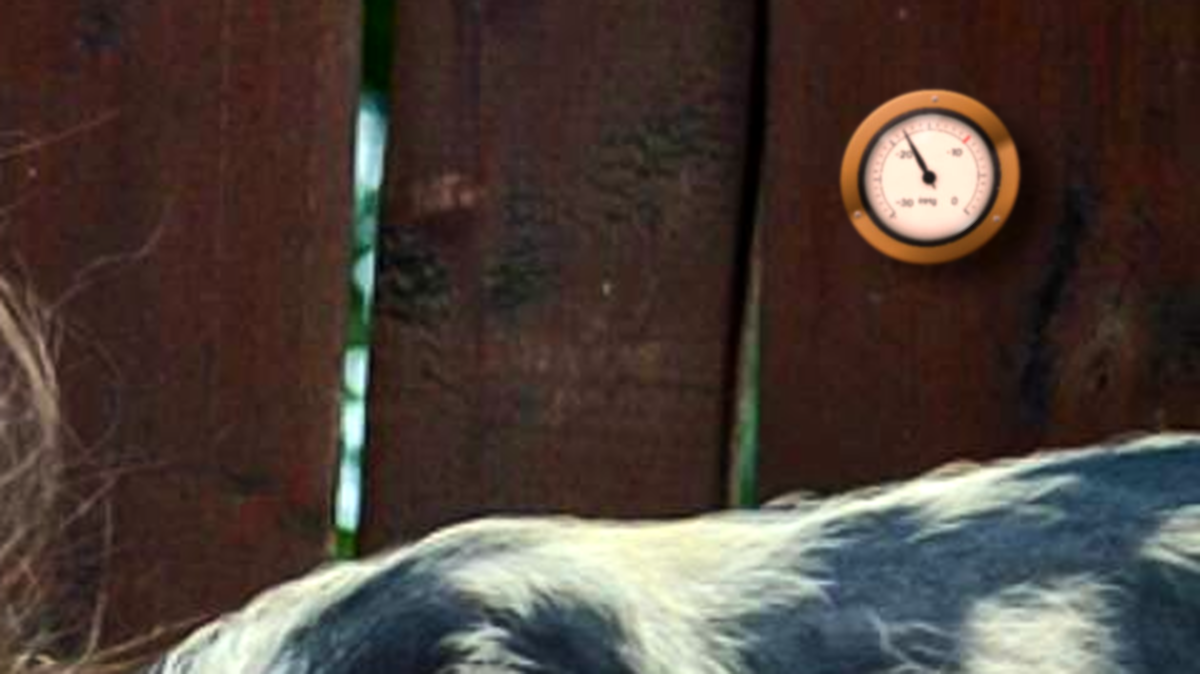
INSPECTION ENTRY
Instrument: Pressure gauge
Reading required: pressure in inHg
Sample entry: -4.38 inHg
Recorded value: -18 inHg
